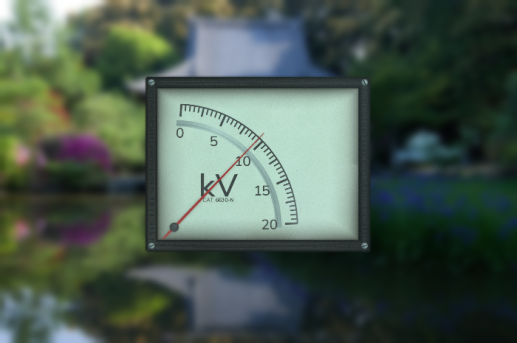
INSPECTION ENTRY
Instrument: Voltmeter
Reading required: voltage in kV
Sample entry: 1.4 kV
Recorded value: 9.5 kV
